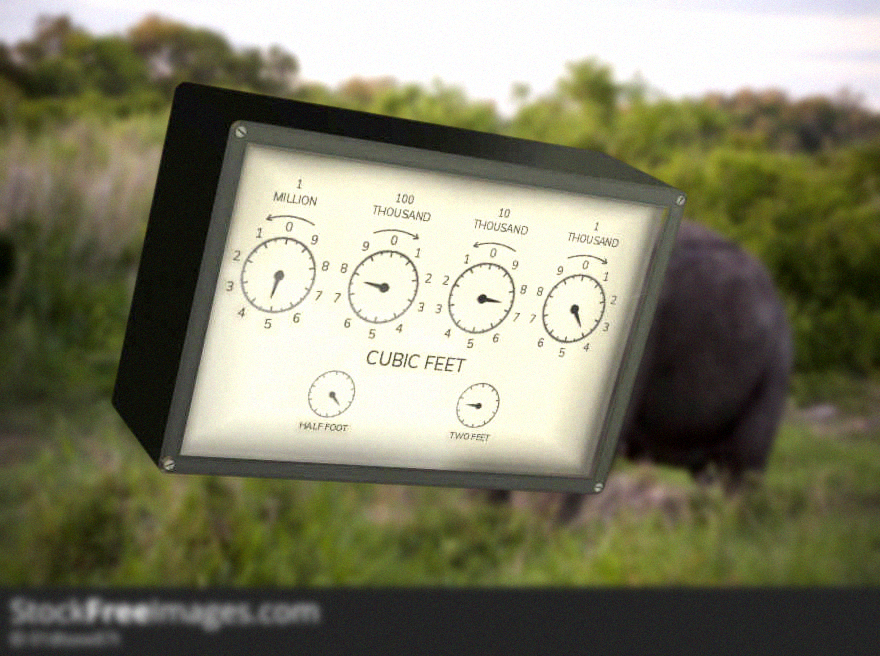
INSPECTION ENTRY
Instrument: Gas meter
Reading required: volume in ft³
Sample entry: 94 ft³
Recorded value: 477400 ft³
